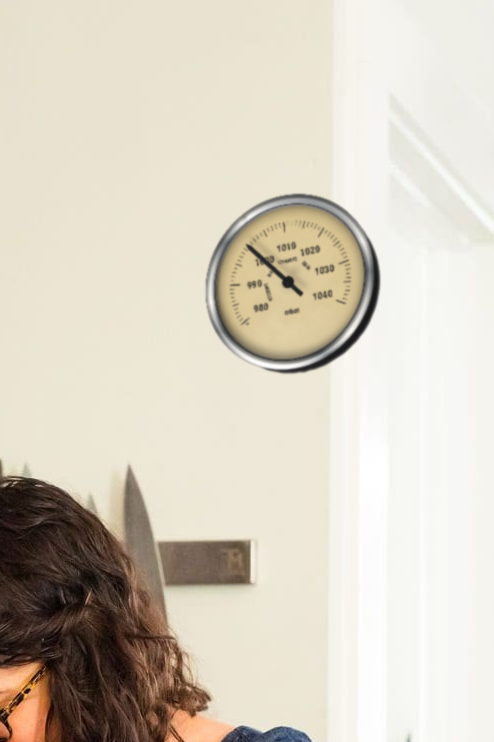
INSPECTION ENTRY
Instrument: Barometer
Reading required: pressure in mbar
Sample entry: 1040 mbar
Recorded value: 1000 mbar
